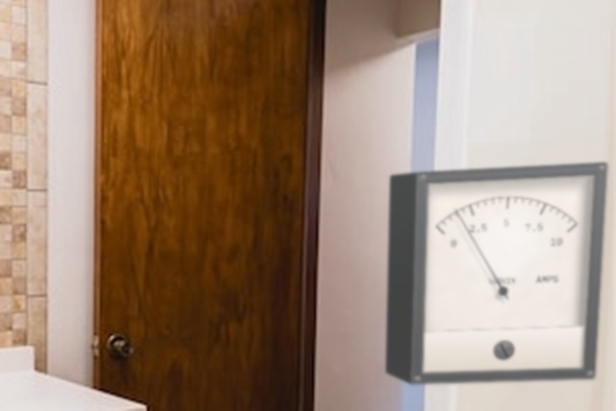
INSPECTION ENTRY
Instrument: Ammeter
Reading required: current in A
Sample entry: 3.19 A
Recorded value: 1.5 A
